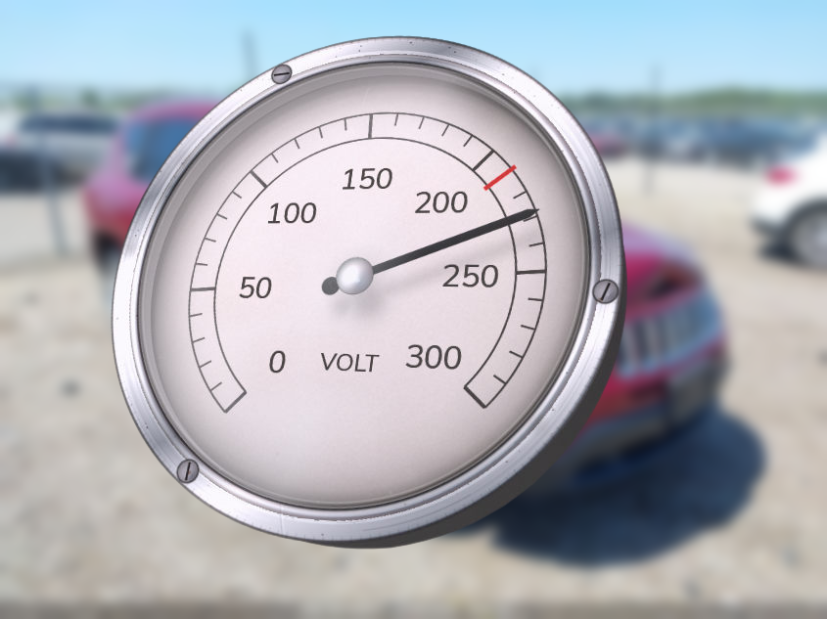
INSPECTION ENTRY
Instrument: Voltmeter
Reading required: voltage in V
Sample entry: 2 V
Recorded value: 230 V
